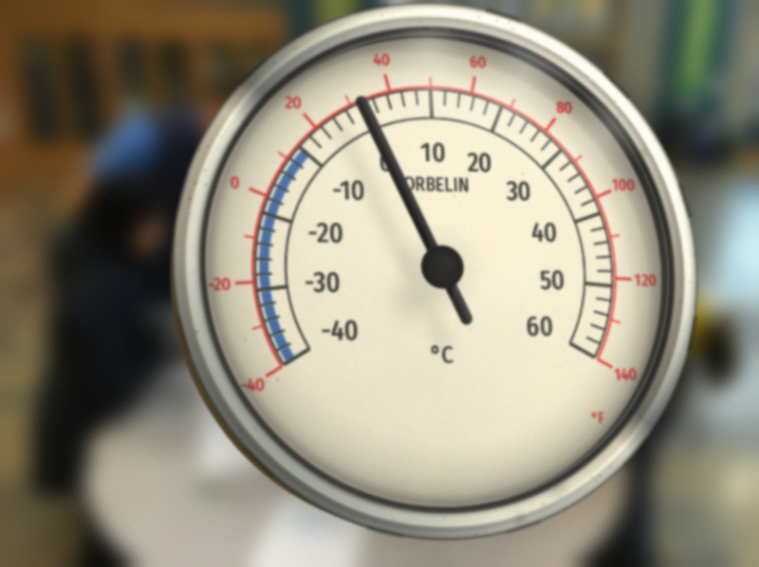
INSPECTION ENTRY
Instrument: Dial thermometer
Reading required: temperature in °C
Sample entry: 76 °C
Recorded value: 0 °C
